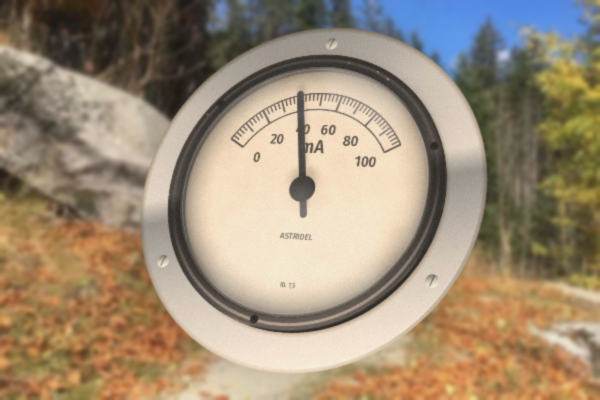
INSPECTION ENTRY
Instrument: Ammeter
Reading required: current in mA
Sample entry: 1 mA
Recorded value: 40 mA
